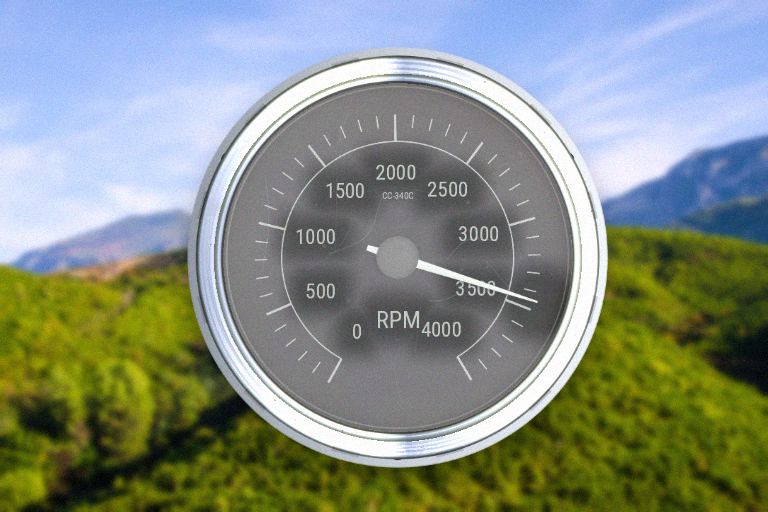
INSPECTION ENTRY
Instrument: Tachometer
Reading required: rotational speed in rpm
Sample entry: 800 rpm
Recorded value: 3450 rpm
